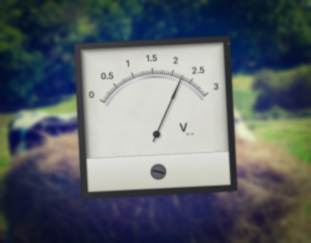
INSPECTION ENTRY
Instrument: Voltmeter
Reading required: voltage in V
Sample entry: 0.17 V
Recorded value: 2.25 V
